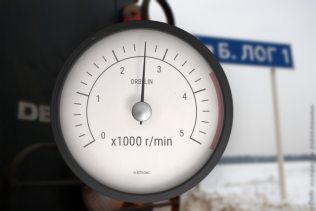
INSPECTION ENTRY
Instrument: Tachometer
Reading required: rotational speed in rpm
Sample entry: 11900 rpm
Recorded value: 2600 rpm
